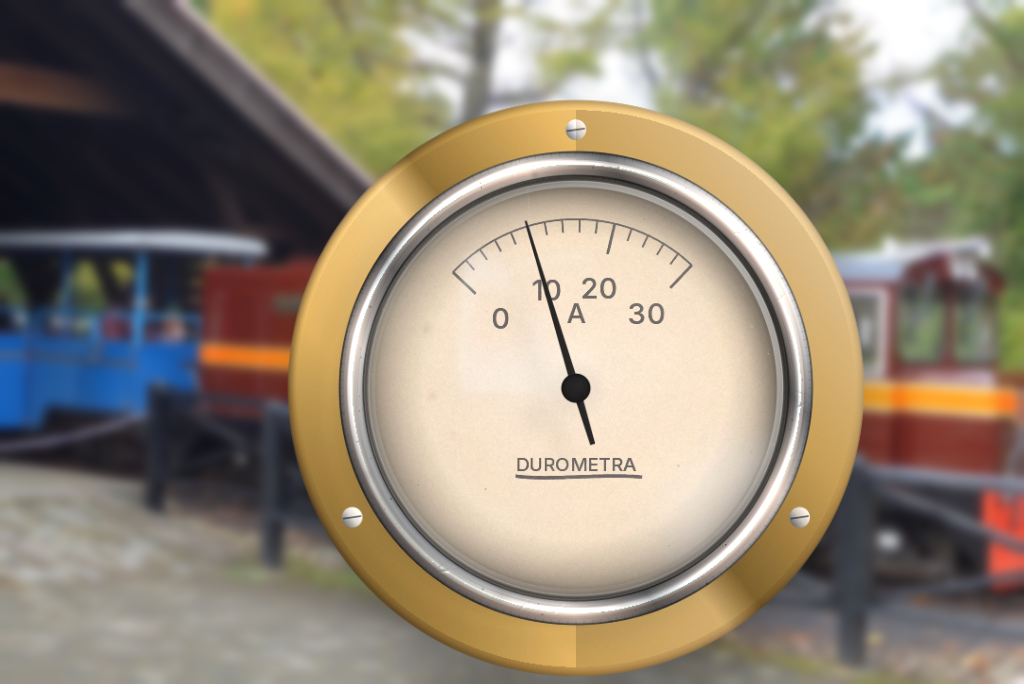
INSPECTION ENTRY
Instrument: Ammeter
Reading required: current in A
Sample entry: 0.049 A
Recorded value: 10 A
